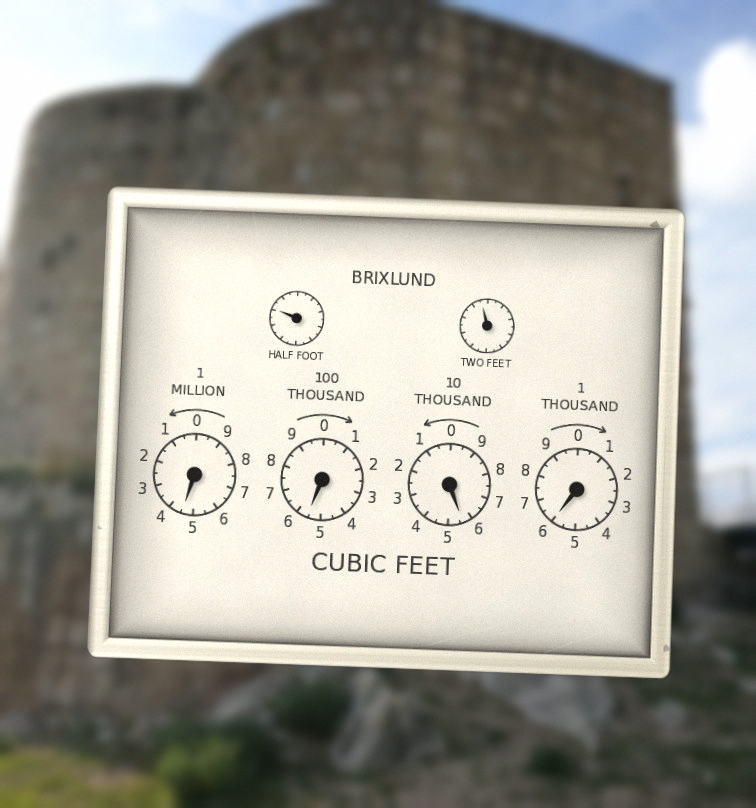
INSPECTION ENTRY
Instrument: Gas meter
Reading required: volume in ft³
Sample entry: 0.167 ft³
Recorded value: 455600 ft³
